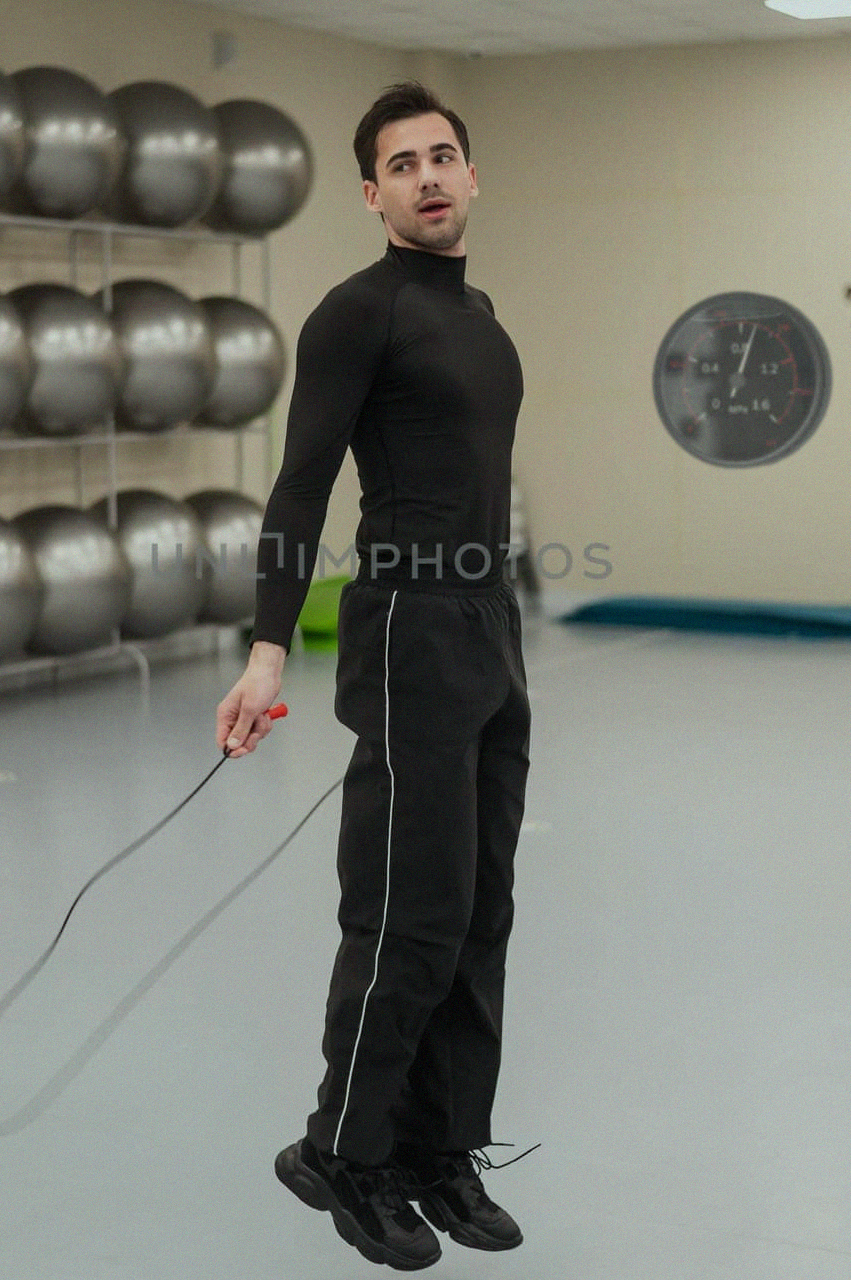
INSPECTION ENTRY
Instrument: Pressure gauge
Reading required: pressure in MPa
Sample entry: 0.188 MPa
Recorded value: 0.9 MPa
